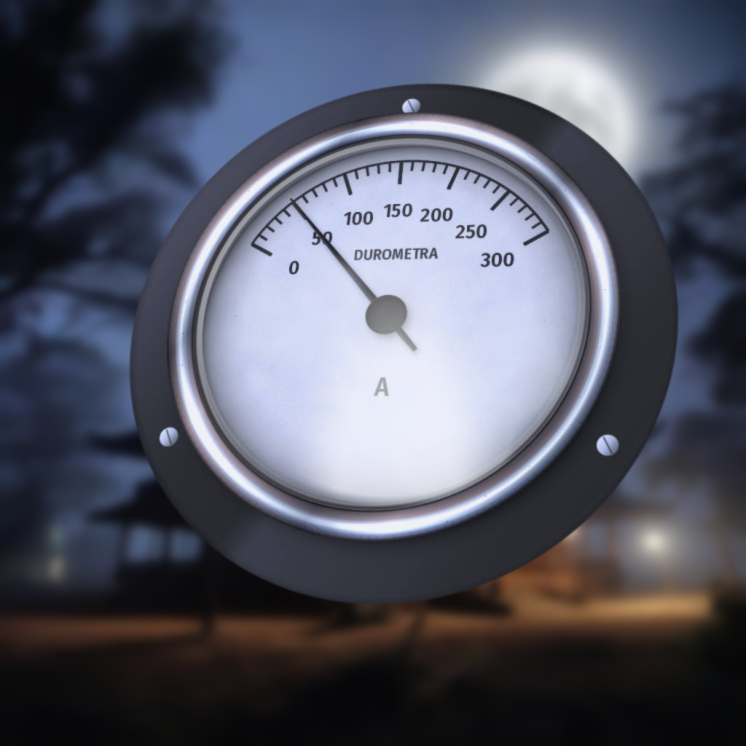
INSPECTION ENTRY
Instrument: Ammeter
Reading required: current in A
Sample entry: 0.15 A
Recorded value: 50 A
